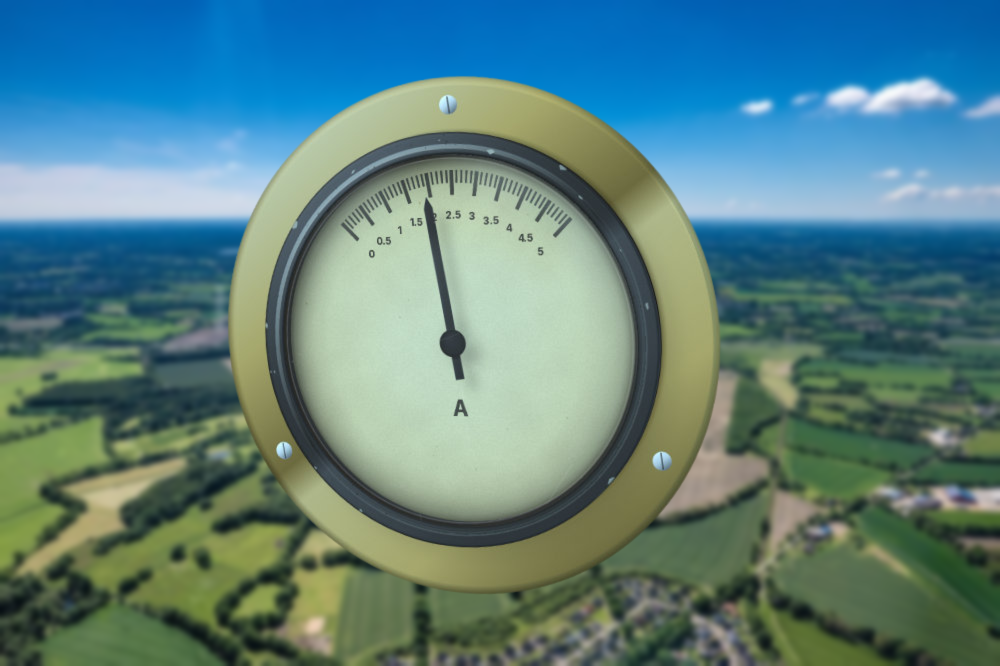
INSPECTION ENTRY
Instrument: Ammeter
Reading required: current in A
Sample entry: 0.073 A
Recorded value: 2 A
